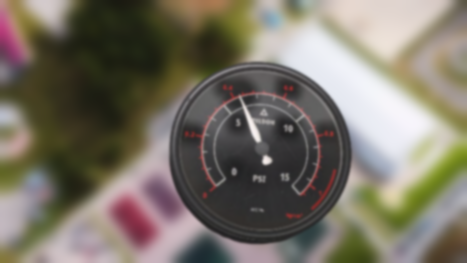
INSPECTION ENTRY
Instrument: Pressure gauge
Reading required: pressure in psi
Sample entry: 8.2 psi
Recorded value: 6 psi
